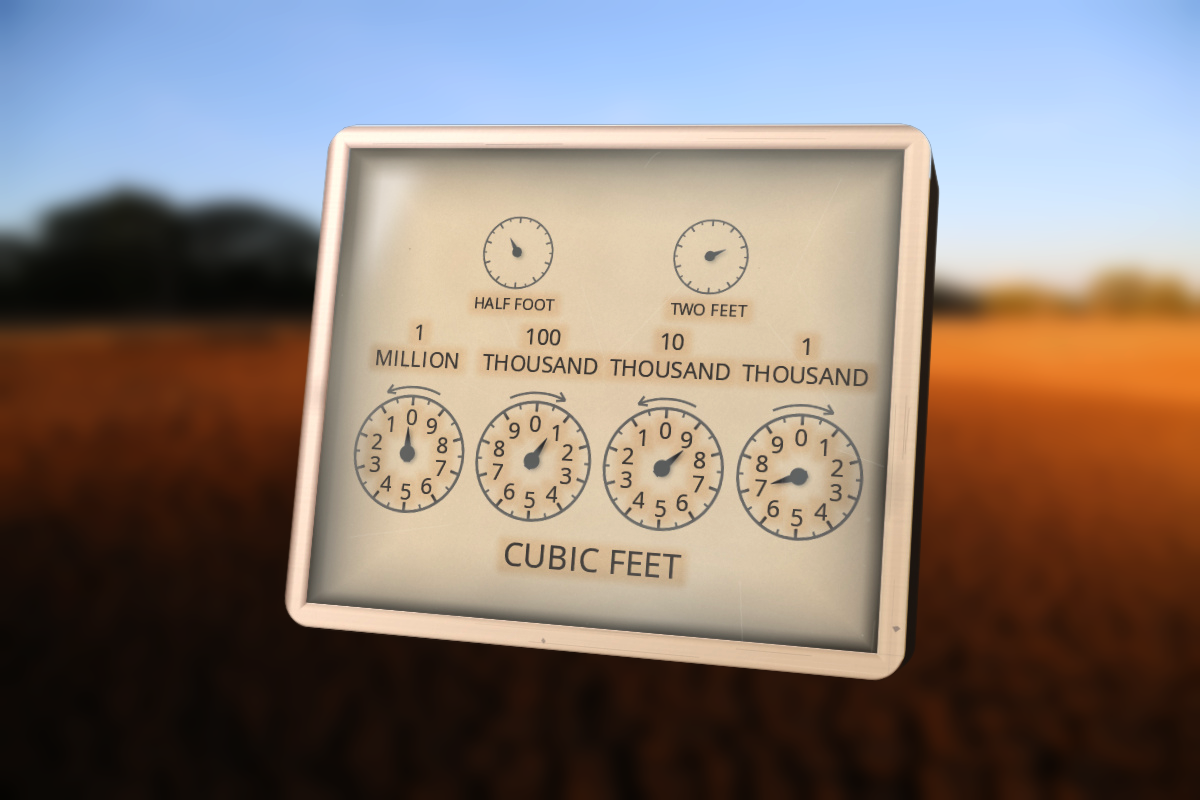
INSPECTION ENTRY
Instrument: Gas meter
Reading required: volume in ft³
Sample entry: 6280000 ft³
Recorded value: 8700 ft³
